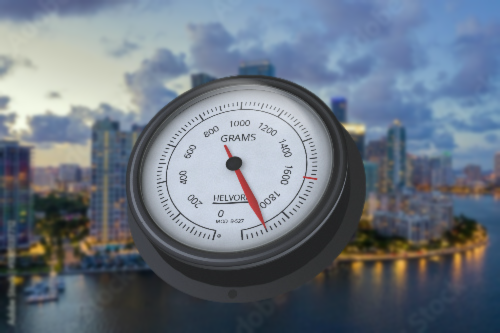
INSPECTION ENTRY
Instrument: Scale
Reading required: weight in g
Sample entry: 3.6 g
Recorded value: 1900 g
